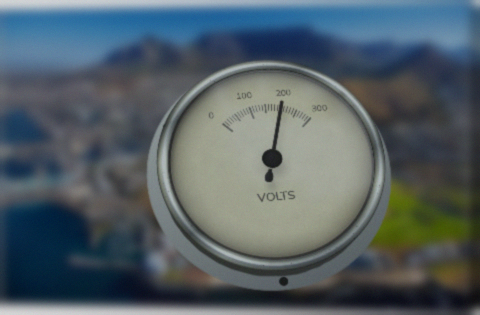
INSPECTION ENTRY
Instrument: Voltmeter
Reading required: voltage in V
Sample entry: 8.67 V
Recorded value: 200 V
